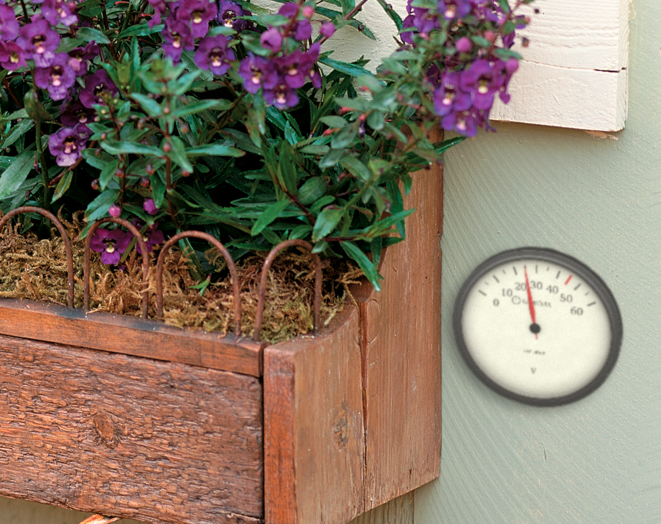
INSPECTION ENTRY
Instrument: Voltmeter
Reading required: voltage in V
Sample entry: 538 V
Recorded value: 25 V
